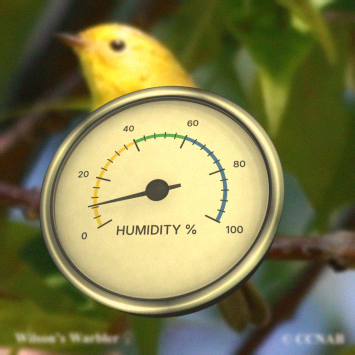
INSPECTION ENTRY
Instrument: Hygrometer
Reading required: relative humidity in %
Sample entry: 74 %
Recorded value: 8 %
